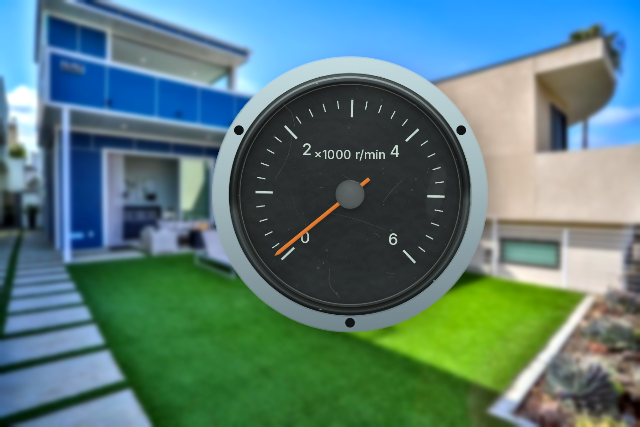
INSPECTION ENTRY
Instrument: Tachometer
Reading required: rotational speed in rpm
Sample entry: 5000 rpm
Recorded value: 100 rpm
